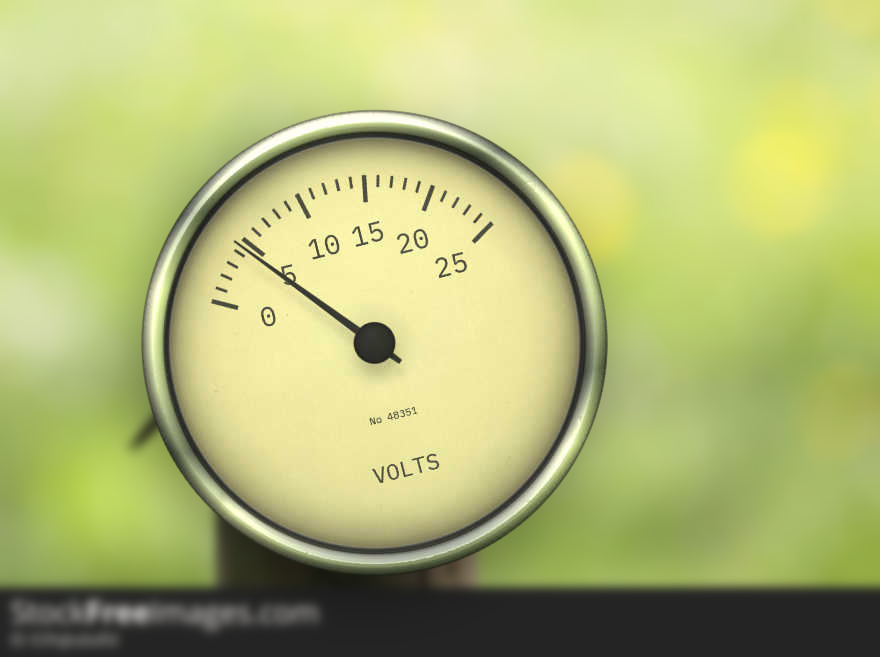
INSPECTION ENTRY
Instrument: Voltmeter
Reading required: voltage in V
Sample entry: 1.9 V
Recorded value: 4.5 V
